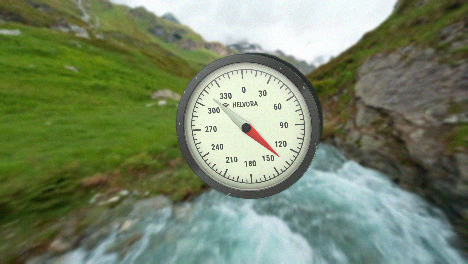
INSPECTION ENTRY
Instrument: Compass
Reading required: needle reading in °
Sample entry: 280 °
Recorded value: 135 °
